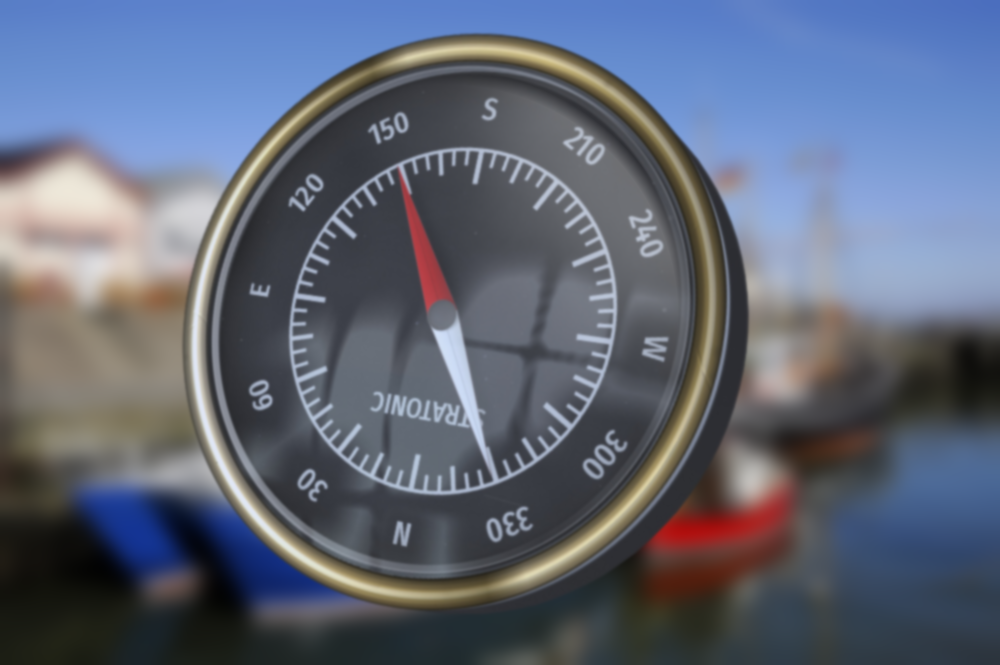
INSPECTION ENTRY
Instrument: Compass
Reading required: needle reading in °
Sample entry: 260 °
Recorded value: 150 °
